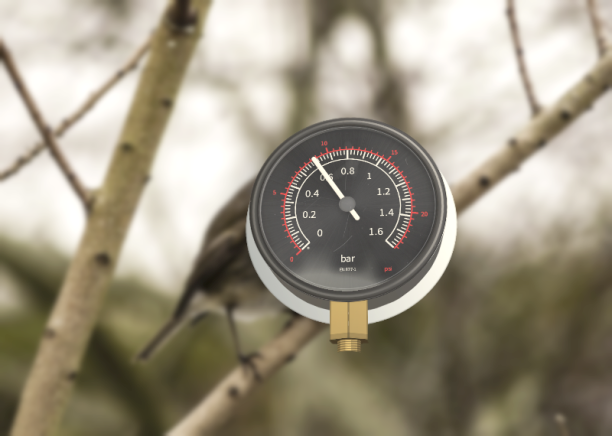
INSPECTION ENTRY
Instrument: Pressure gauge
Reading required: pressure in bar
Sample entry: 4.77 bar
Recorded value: 0.6 bar
